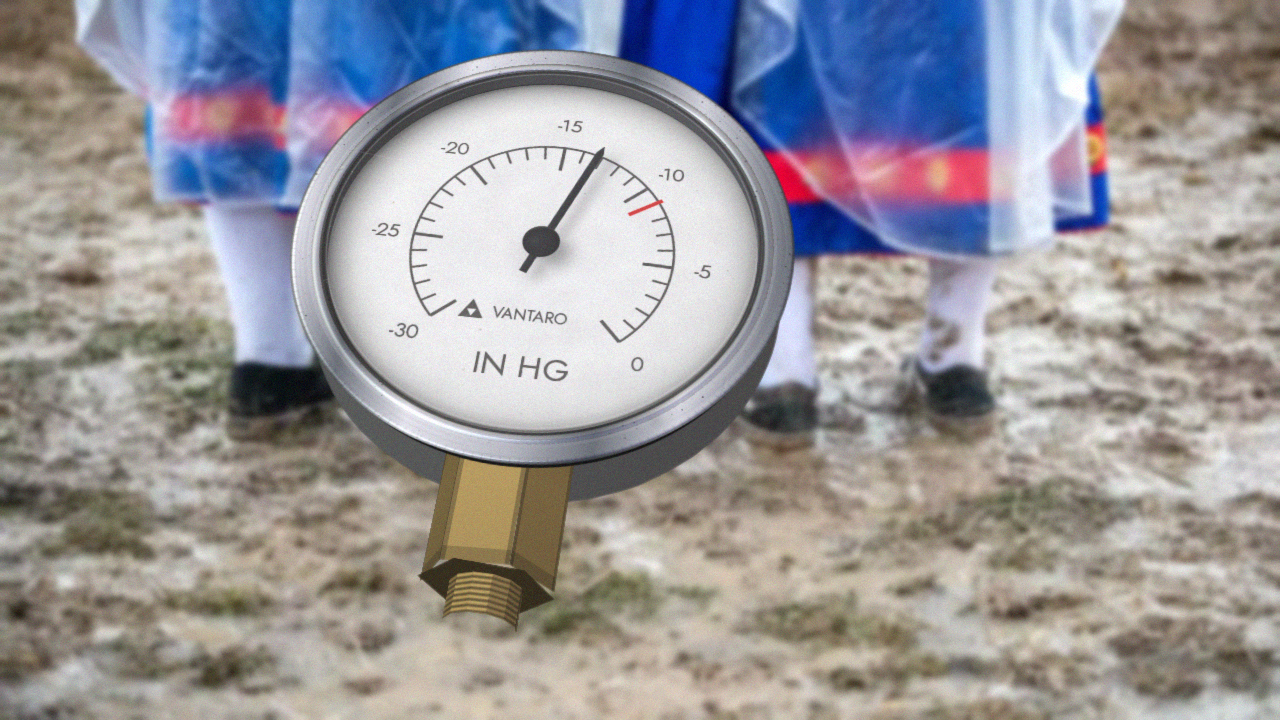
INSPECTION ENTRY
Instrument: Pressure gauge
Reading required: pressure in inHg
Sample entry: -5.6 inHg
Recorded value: -13 inHg
